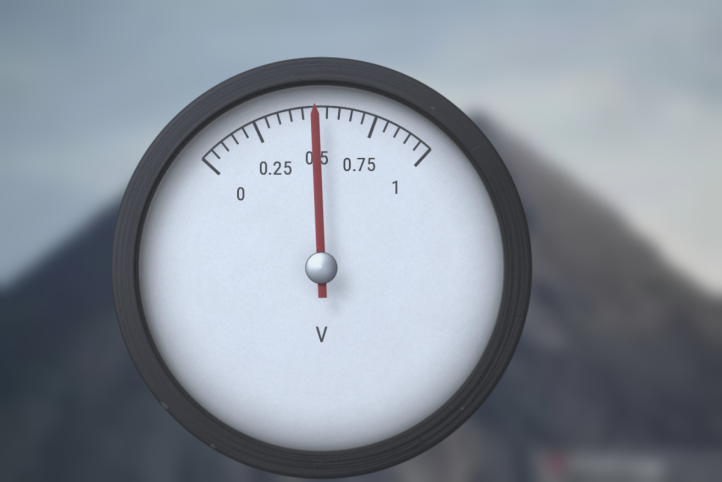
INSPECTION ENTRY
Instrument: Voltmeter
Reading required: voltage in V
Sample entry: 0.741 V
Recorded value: 0.5 V
